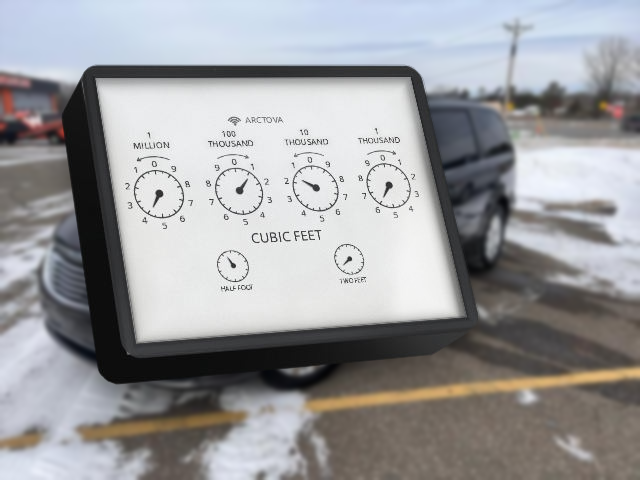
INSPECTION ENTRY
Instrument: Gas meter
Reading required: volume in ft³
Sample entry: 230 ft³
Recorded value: 411600 ft³
